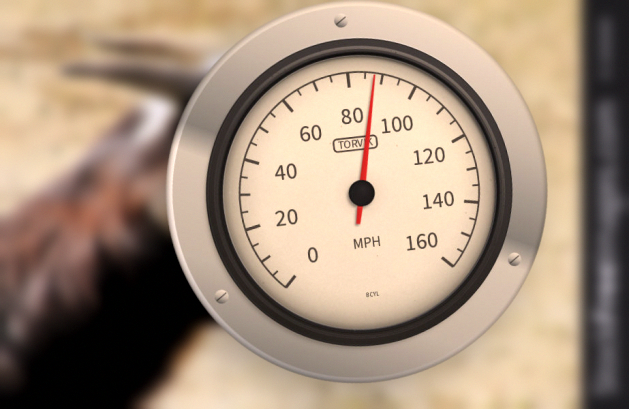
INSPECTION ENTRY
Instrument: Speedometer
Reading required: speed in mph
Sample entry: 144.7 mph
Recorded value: 87.5 mph
